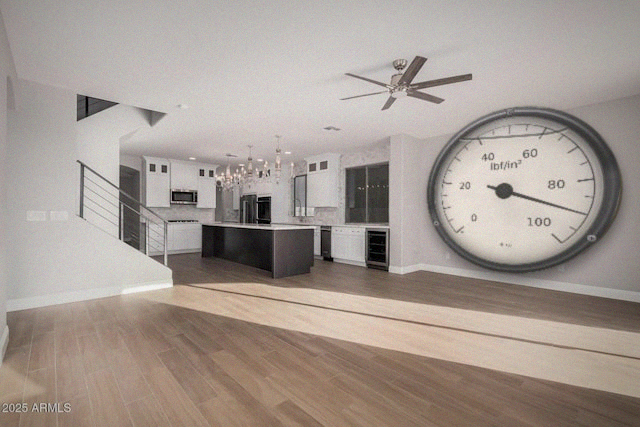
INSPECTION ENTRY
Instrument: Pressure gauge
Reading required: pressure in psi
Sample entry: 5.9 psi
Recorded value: 90 psi
